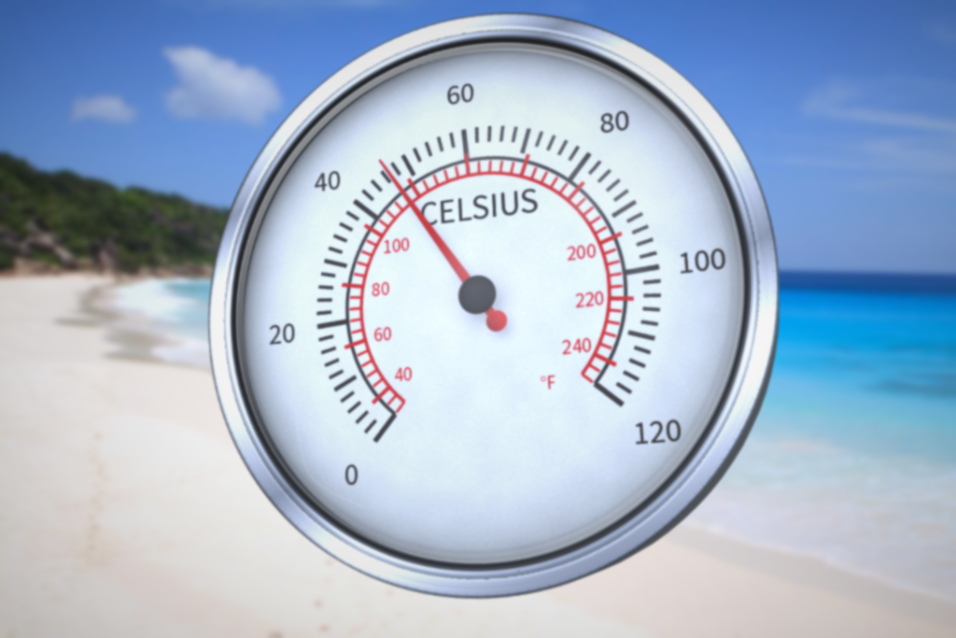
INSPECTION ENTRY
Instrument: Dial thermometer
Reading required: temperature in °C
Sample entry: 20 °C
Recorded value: 47 °C
